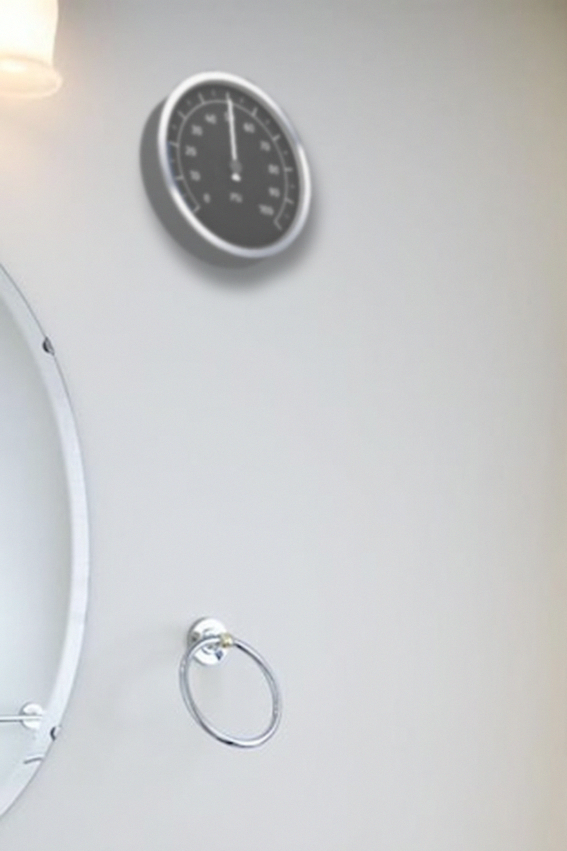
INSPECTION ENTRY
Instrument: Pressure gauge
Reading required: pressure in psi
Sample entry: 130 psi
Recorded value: 50 psi
